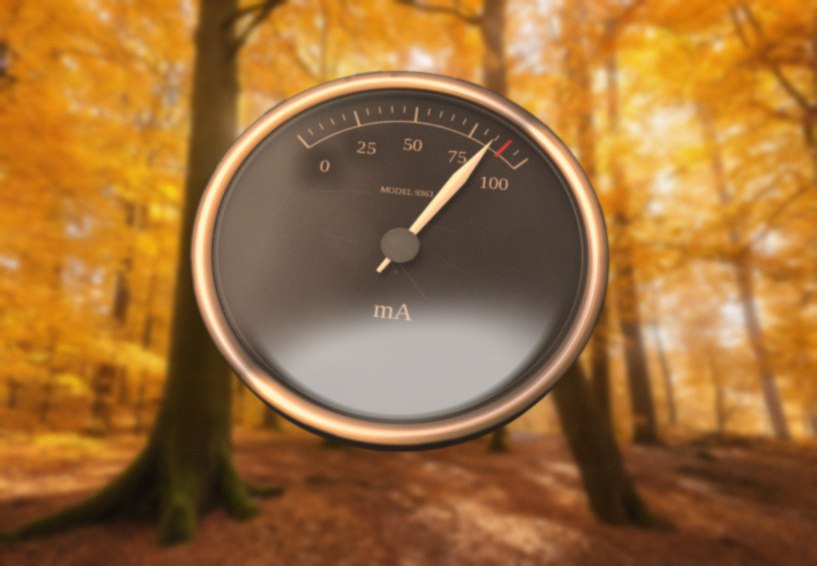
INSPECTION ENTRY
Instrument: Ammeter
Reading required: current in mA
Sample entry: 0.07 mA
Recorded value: 85 mA
